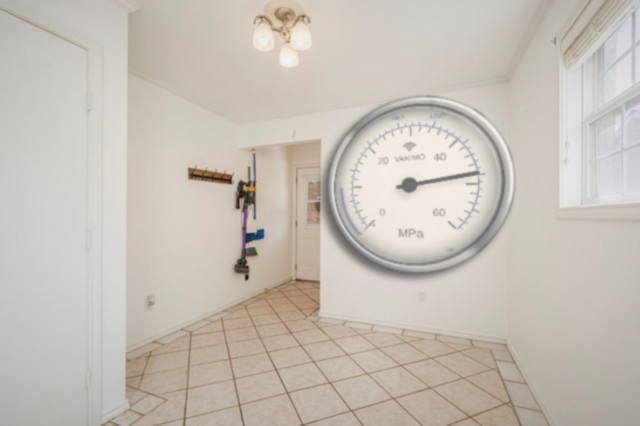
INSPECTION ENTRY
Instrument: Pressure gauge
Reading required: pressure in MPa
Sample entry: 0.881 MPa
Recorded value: 48 MPa
